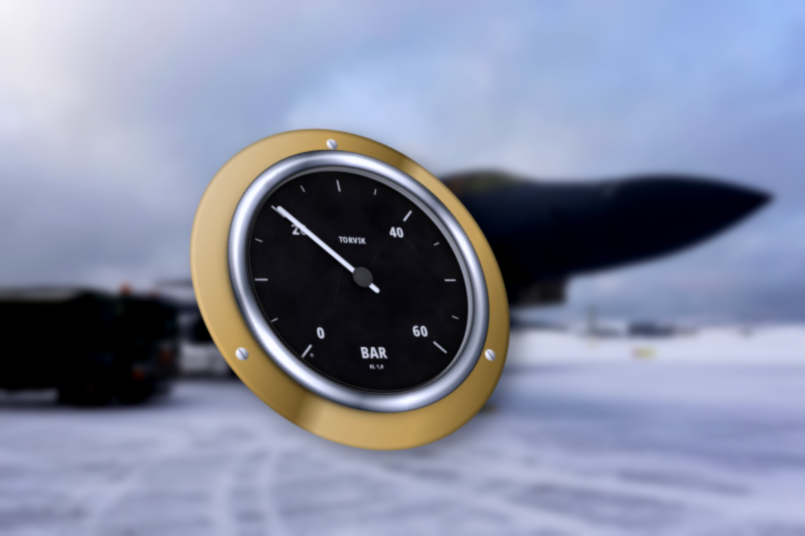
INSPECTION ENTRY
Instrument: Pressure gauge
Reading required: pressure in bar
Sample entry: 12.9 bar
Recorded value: 20 bar
